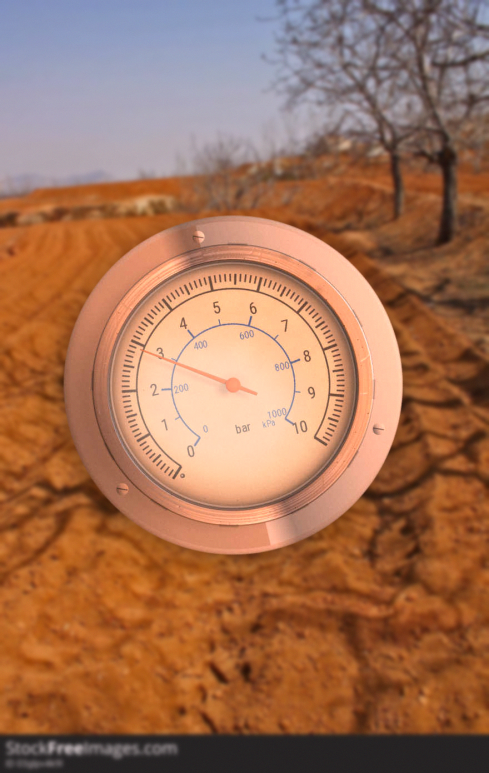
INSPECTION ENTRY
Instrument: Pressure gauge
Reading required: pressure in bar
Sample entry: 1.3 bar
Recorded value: 2.9 bar
